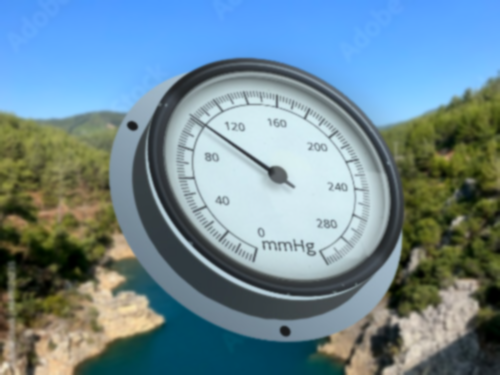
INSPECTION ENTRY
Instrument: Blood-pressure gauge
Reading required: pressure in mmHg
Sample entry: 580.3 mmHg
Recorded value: 100 mmHg
